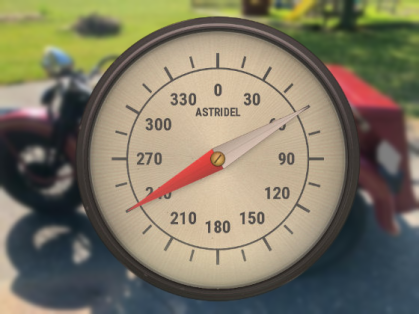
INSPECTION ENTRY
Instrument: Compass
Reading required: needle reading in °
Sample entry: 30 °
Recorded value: 240 °
